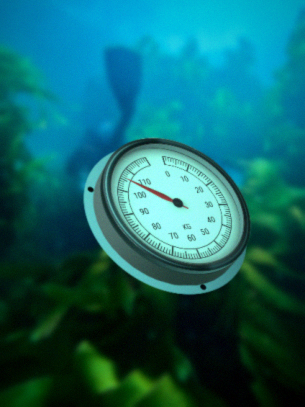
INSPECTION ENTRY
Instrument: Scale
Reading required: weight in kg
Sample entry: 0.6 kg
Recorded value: 105 kg
